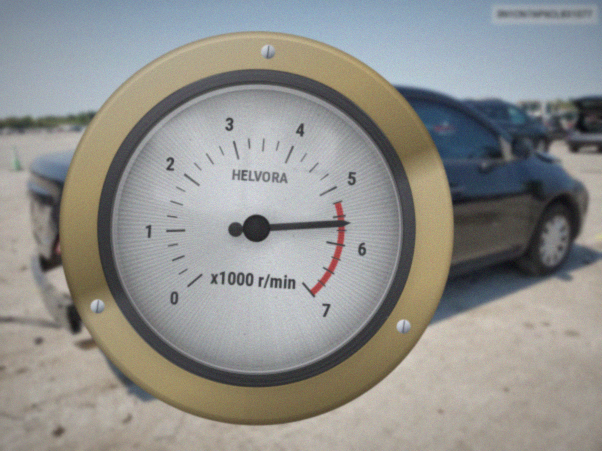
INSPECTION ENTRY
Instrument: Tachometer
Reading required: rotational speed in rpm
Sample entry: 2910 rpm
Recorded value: 5625 rpm
